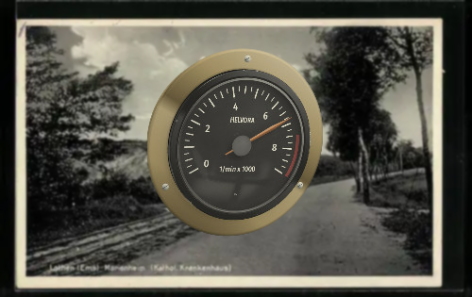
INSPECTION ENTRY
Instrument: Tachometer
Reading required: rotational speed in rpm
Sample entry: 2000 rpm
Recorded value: 6750 rpm
